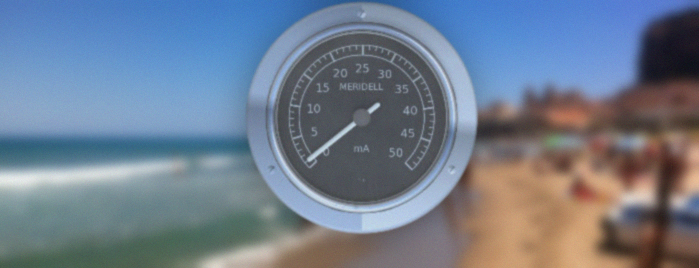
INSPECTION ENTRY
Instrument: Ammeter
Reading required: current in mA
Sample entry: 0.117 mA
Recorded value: 1 mA
